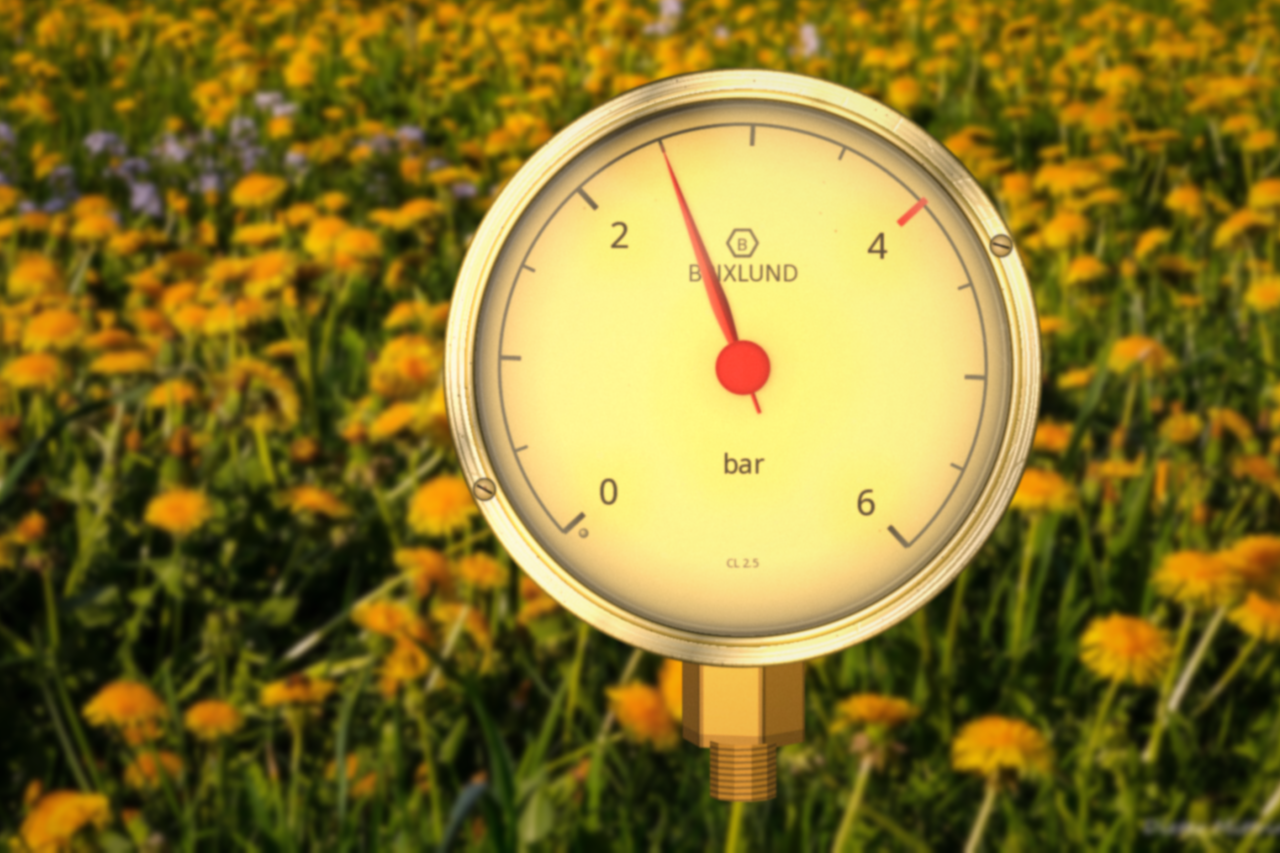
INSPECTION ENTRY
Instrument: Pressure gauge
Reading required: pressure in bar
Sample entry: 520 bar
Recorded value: 2.5 bar
